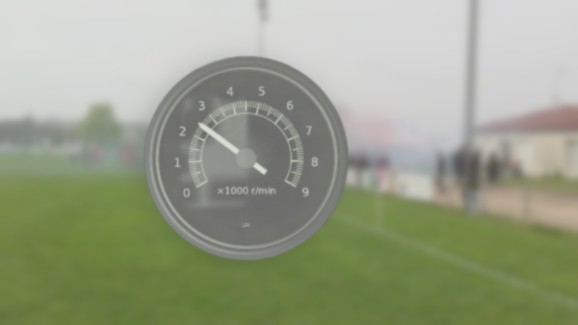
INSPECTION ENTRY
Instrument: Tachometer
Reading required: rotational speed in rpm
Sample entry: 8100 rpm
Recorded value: 2500 rpm
